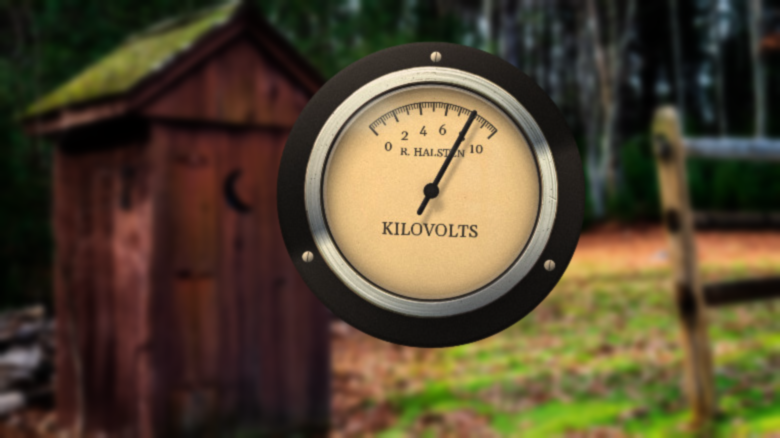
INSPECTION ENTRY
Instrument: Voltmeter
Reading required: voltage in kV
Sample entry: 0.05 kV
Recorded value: 8 kV
